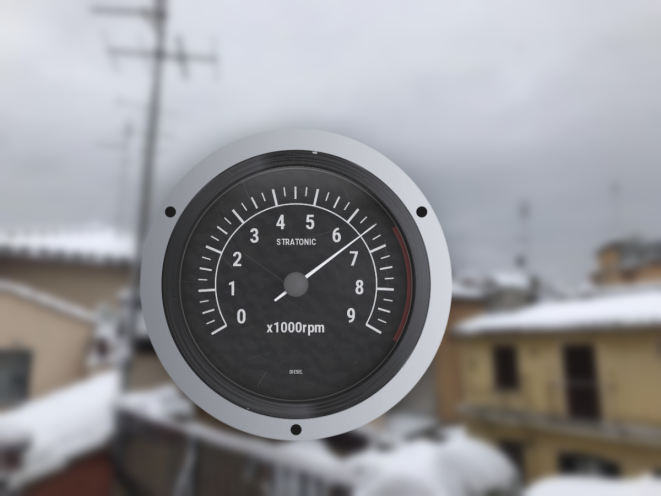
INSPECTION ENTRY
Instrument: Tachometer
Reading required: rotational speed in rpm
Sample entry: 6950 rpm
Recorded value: 6500 rpm
